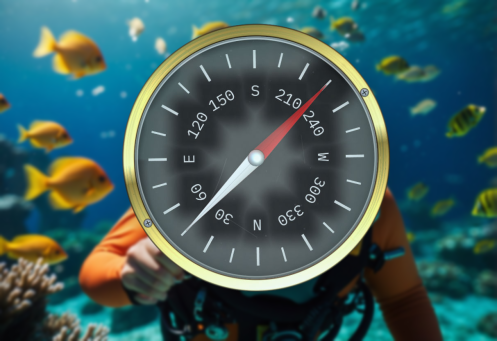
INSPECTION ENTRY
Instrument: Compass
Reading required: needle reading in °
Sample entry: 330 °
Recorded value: 225 °
